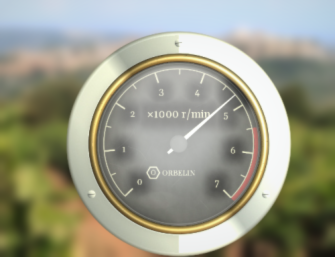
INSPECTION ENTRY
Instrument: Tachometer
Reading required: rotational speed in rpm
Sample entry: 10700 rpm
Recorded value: 4750 rpm
